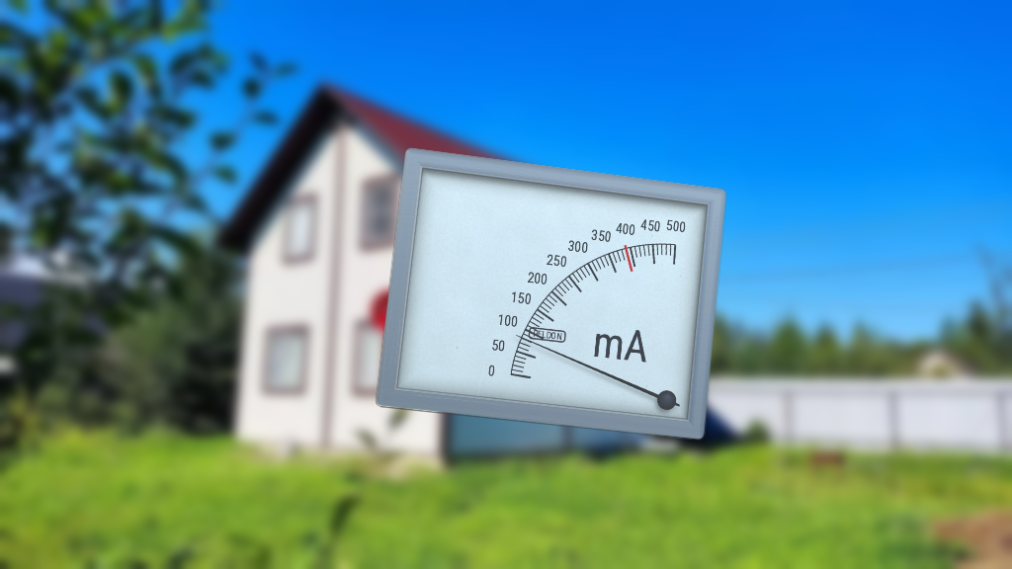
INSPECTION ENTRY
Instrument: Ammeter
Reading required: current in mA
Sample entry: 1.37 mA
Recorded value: 80 mA
